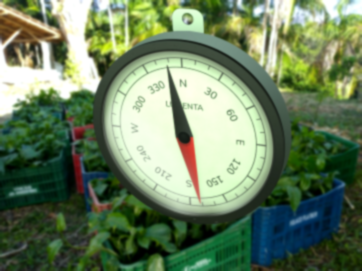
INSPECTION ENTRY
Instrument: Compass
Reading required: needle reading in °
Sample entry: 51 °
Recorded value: 170 °
